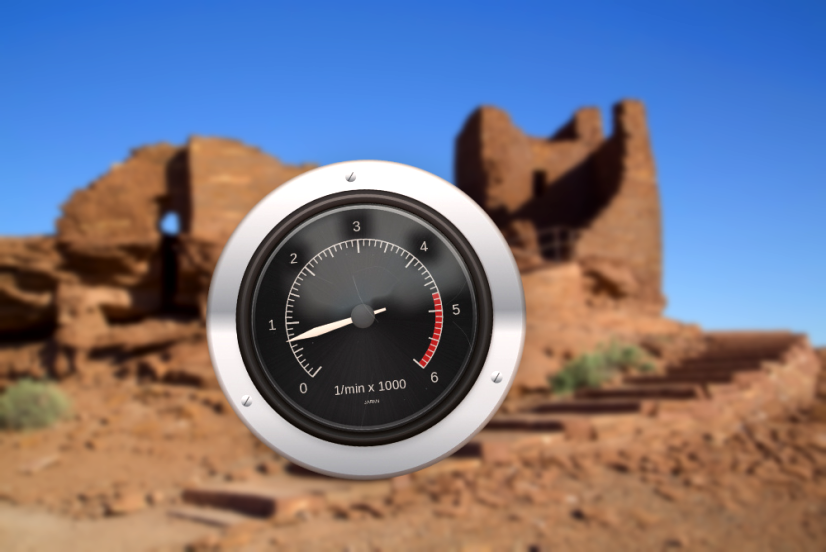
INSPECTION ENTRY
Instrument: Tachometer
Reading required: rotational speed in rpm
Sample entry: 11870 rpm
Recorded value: 700 rpm
